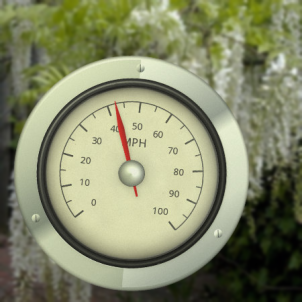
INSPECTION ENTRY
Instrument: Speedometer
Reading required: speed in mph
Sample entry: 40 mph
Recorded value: 42.5 mph
